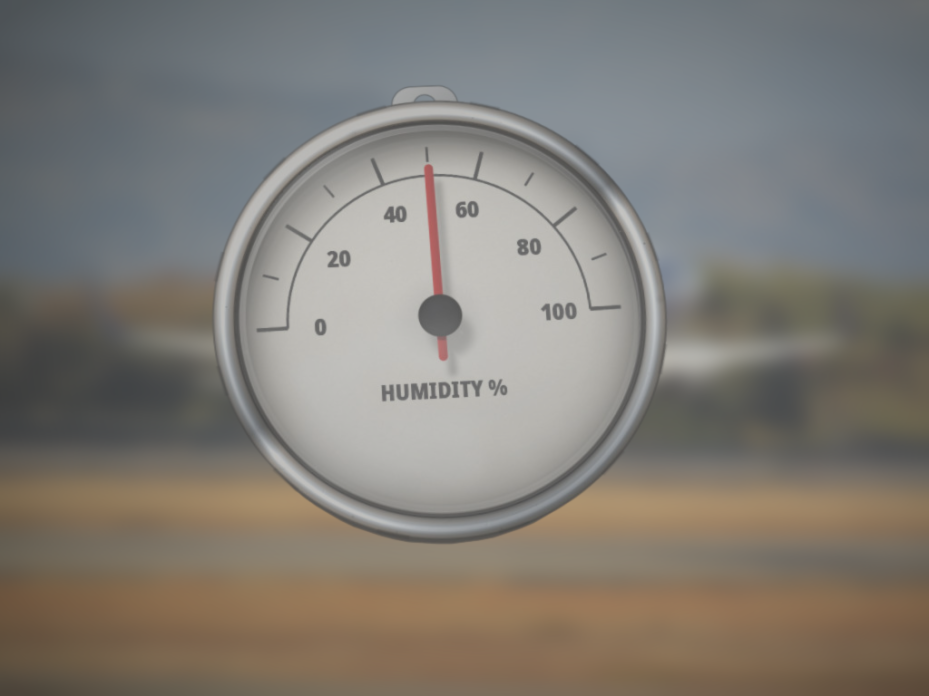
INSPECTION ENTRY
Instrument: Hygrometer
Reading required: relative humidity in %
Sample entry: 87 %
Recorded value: 50 %
